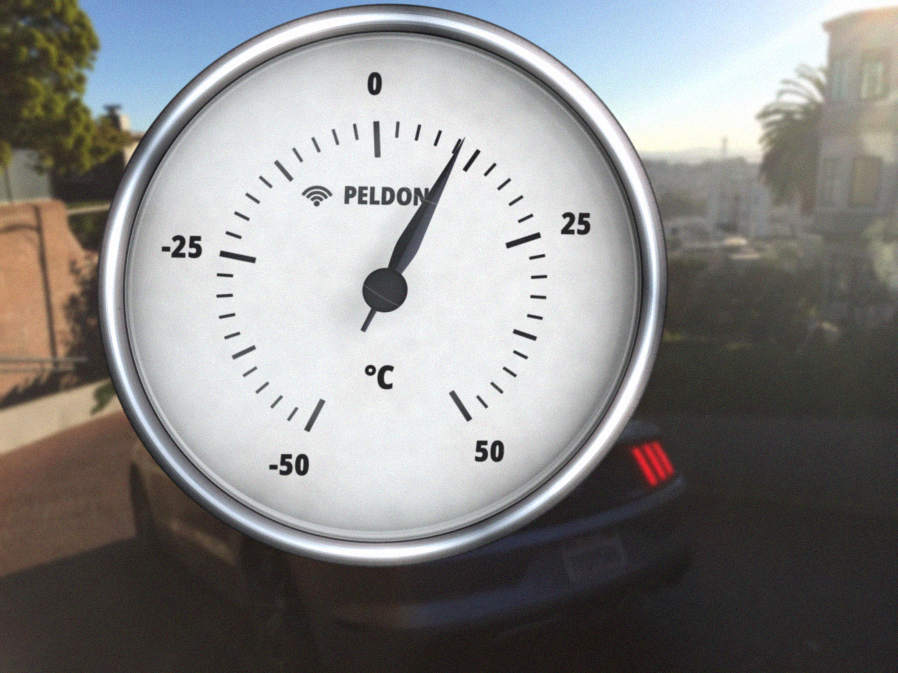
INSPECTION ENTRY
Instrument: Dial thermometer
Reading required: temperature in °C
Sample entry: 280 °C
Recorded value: 10 °C
